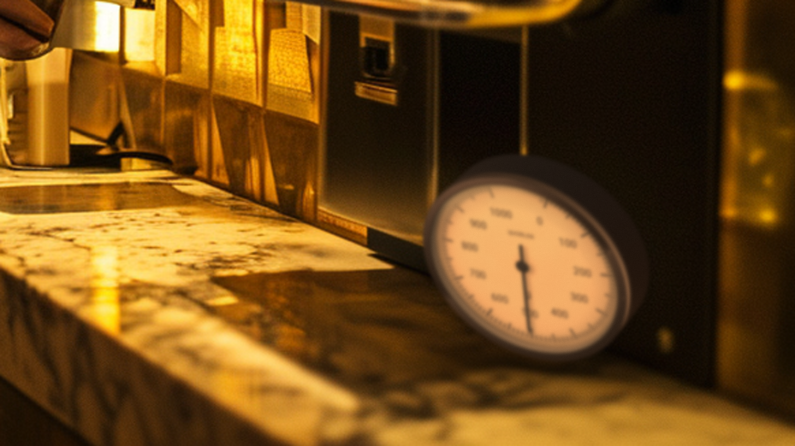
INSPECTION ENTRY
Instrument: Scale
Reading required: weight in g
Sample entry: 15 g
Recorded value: 500 g
